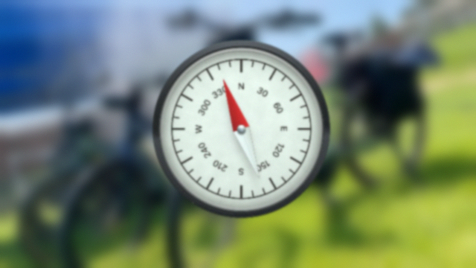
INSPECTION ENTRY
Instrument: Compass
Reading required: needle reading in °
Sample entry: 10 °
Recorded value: 340 °
